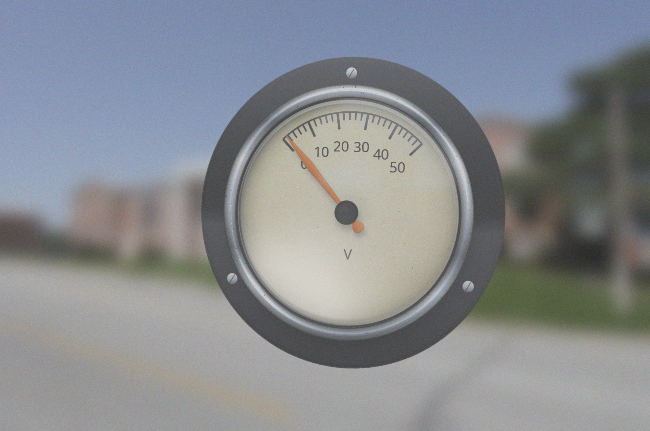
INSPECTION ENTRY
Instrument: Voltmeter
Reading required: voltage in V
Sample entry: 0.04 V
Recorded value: 2 V
